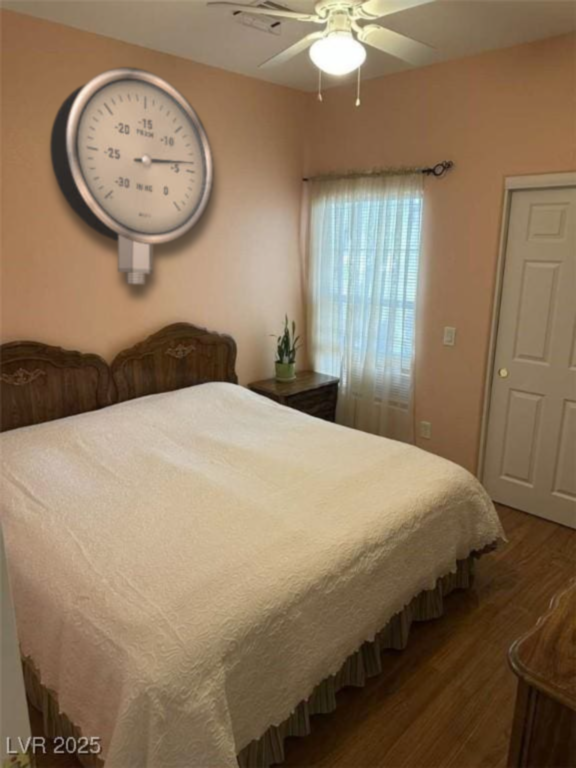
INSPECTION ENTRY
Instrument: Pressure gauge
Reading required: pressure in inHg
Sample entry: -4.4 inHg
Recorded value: -6 inHg
